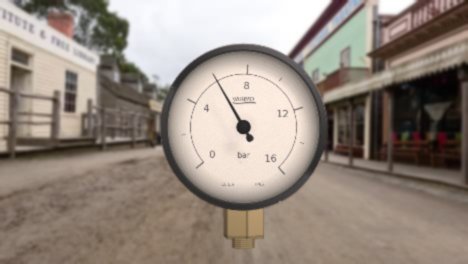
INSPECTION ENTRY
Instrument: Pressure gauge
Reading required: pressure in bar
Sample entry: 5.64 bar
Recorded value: 6 bar
